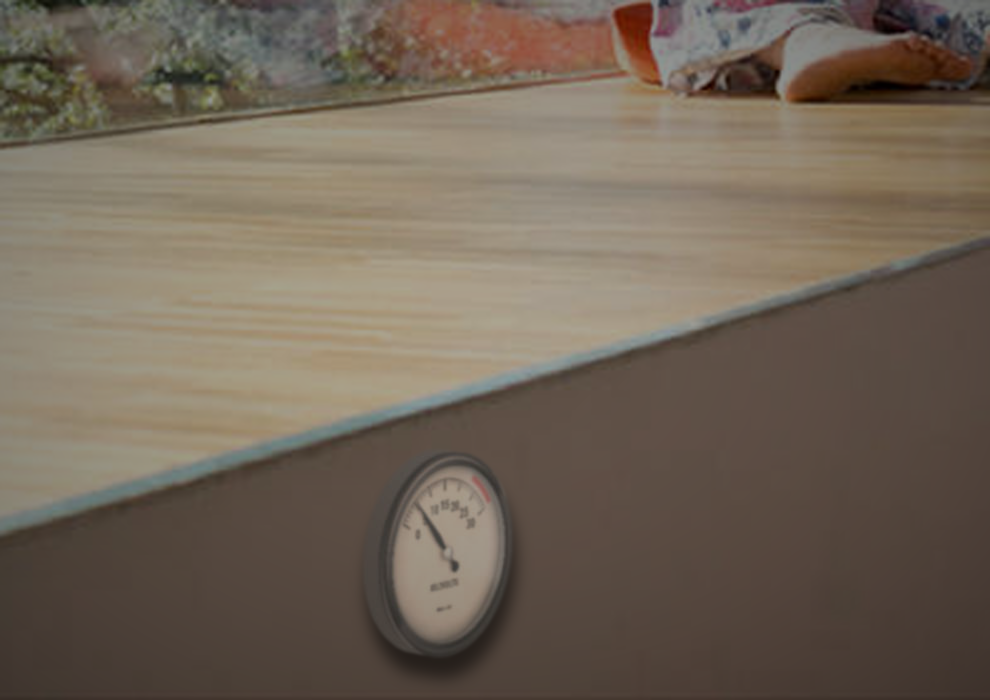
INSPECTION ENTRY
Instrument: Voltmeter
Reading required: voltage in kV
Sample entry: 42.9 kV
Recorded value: 5 kV
